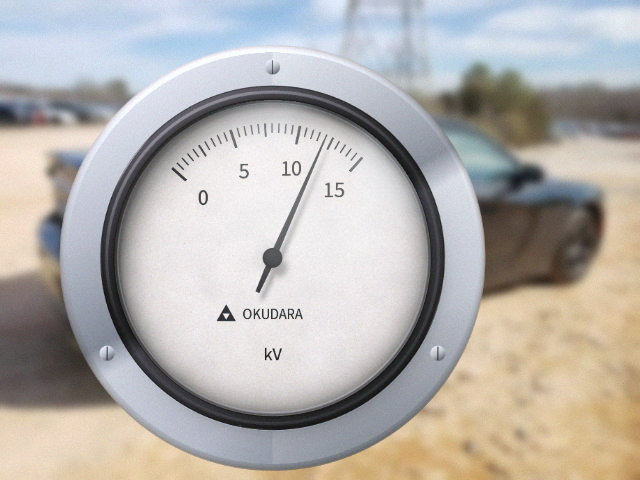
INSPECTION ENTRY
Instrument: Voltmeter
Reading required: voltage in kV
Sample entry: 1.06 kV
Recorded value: 12 kV
